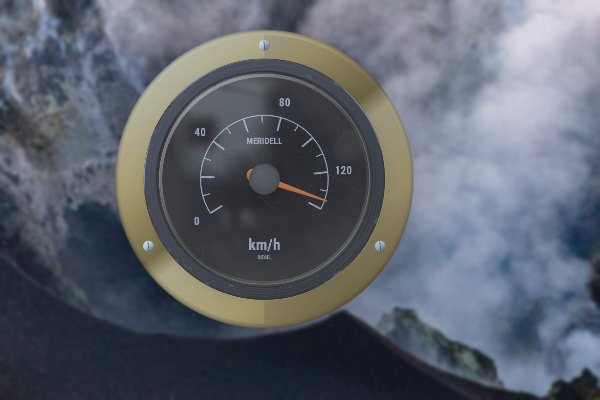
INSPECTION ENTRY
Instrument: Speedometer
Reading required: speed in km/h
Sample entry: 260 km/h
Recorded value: 135 km/h
